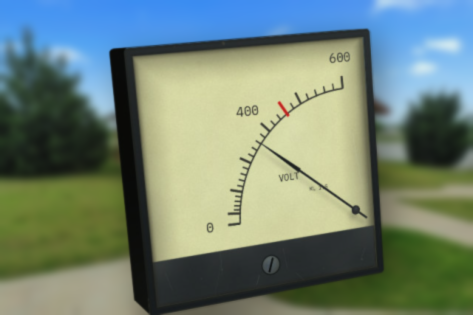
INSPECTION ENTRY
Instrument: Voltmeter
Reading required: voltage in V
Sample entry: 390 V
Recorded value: 360 V
